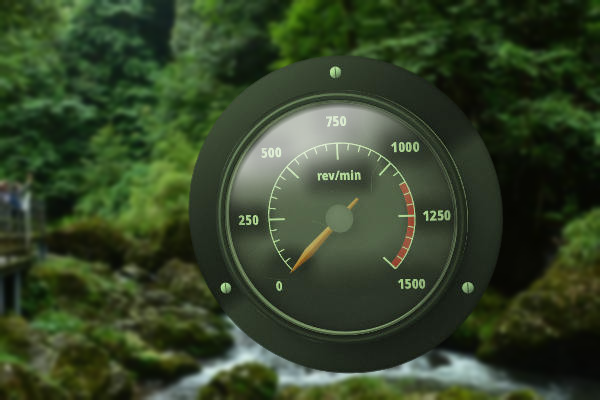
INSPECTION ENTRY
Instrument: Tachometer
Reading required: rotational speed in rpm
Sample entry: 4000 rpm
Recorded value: 0 rpm
